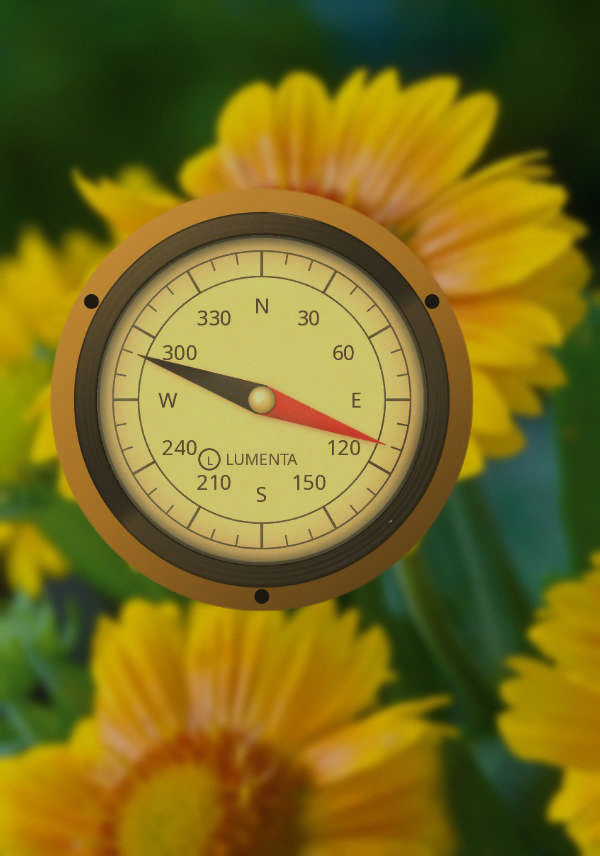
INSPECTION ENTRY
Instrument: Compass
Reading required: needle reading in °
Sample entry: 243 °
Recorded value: 110 °
